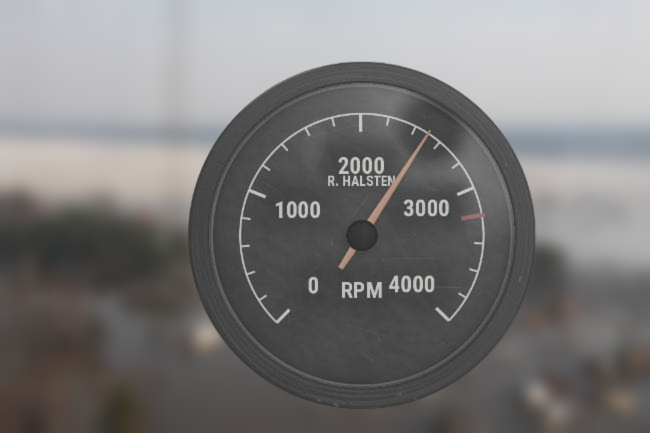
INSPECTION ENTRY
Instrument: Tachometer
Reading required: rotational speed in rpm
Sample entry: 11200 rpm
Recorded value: 2500 rpm
